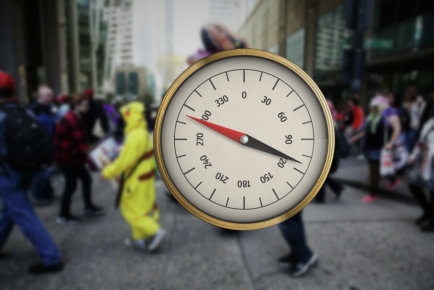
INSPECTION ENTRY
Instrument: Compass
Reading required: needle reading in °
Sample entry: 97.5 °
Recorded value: 292.5 °
